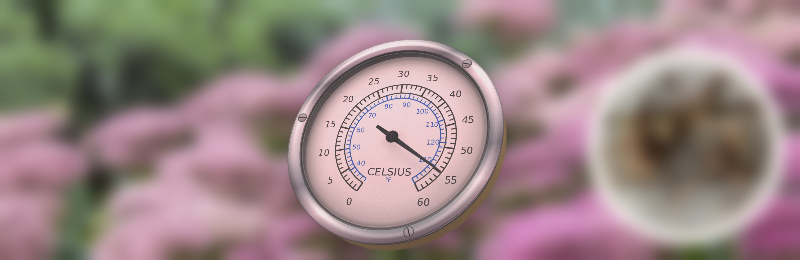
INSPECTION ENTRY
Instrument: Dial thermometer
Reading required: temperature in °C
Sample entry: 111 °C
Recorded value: 55 °C
